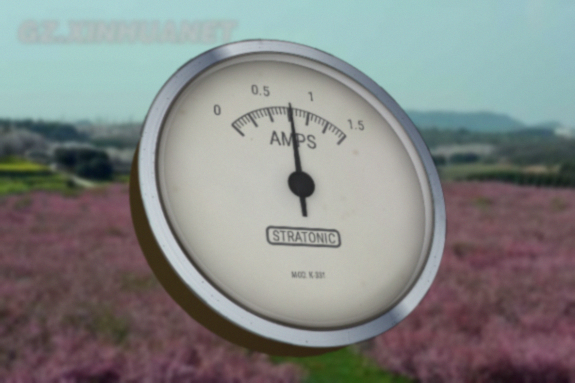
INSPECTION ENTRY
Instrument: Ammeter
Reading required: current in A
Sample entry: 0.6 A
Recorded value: 0.75 A
